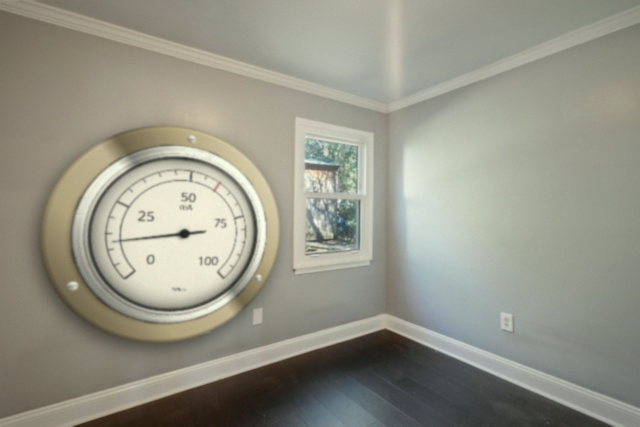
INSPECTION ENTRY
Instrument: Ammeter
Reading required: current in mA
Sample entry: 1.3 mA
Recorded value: 12.5 mA
